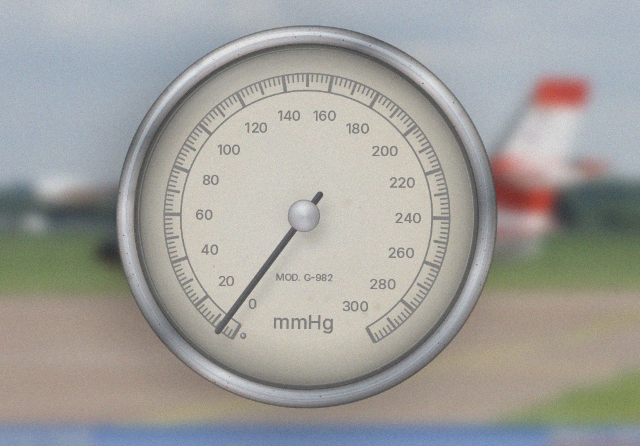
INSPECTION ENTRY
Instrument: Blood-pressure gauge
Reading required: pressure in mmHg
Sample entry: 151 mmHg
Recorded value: 6 mmHg
